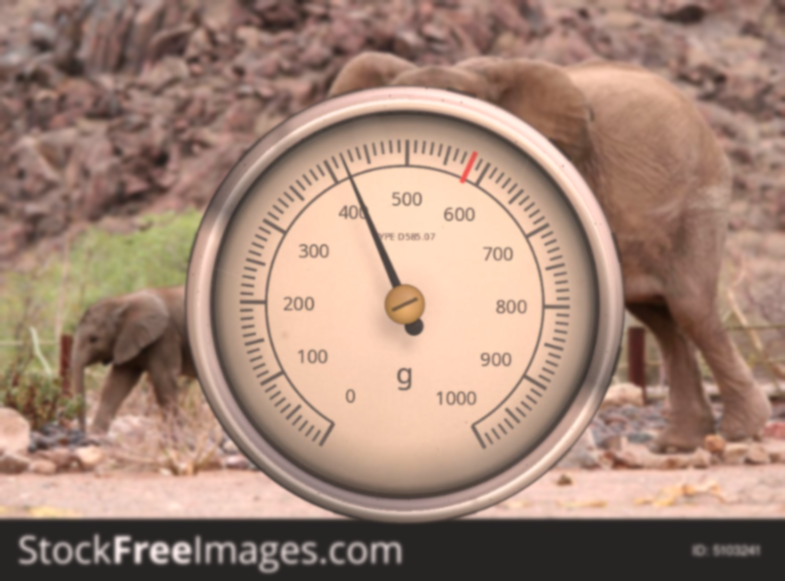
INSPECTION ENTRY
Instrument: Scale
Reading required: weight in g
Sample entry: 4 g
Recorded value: 420 g
